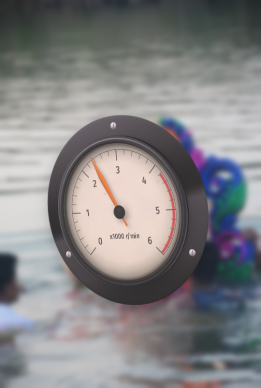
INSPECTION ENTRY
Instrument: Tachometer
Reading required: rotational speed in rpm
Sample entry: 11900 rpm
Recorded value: 2400 rpm
